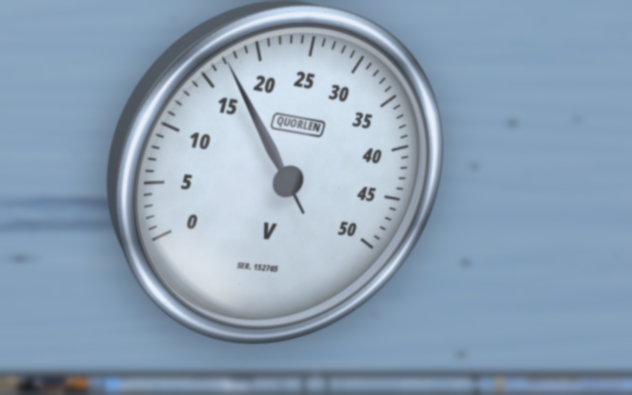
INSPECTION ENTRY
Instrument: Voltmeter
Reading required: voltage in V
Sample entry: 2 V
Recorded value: 17 V
